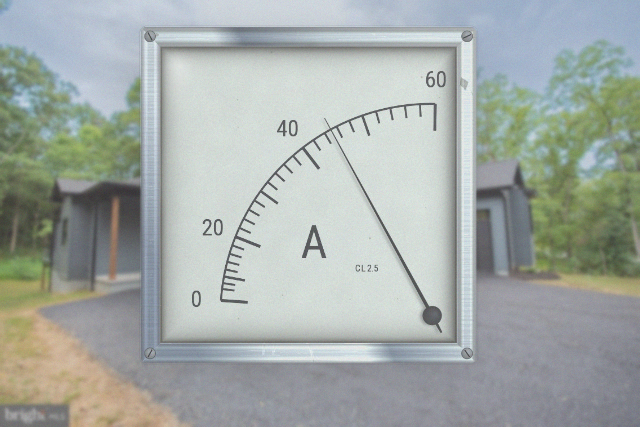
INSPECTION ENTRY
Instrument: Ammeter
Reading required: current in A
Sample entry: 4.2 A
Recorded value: 45 A
